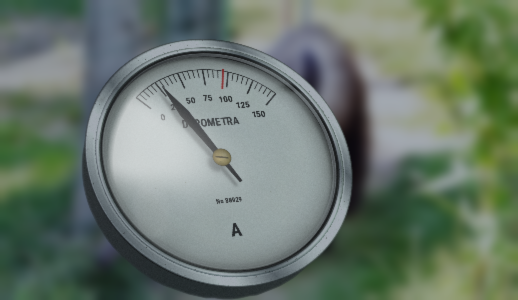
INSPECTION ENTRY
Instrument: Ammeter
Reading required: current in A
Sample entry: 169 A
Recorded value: 25 A
